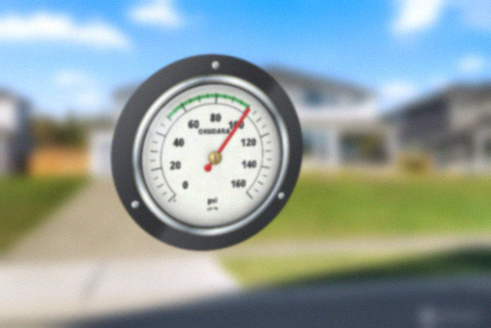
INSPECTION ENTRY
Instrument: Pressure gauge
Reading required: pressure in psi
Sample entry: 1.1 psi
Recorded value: 100 psi
